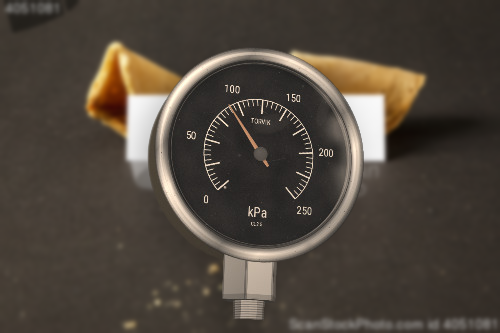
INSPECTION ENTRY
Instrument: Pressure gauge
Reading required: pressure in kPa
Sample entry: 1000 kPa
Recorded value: 90 kPa
